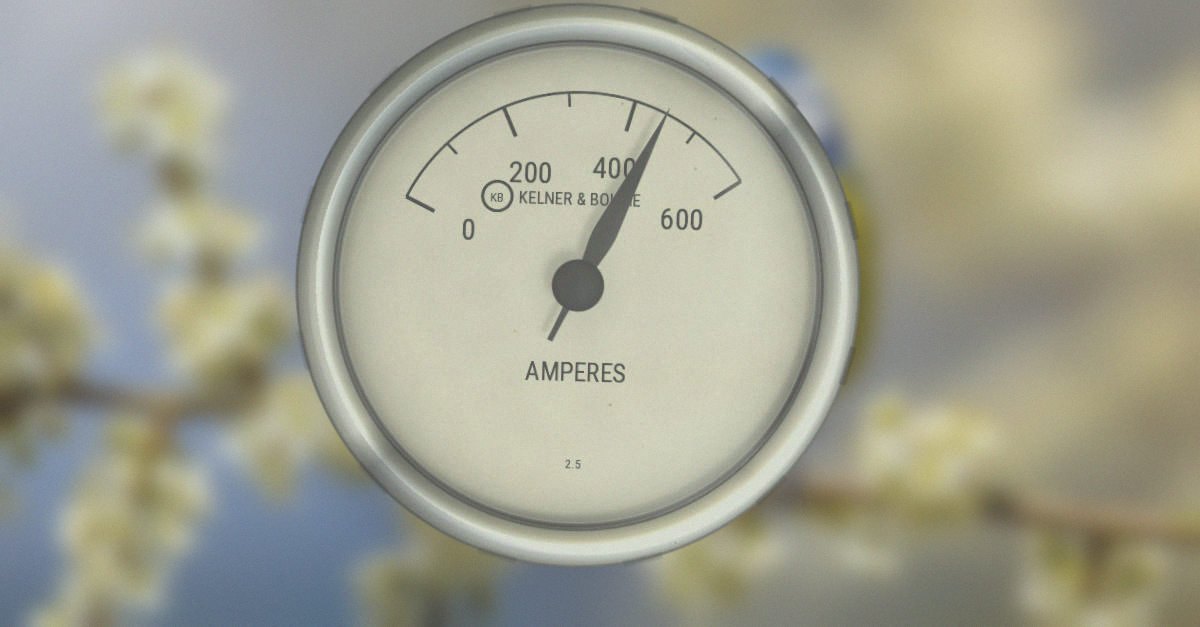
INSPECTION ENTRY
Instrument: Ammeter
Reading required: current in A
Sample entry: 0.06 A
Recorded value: 450 A
